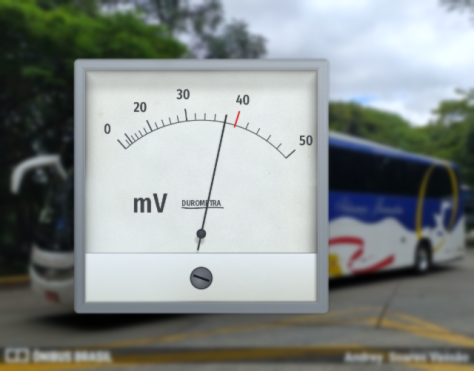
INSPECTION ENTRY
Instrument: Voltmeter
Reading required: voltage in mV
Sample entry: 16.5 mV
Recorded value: 38 mV
